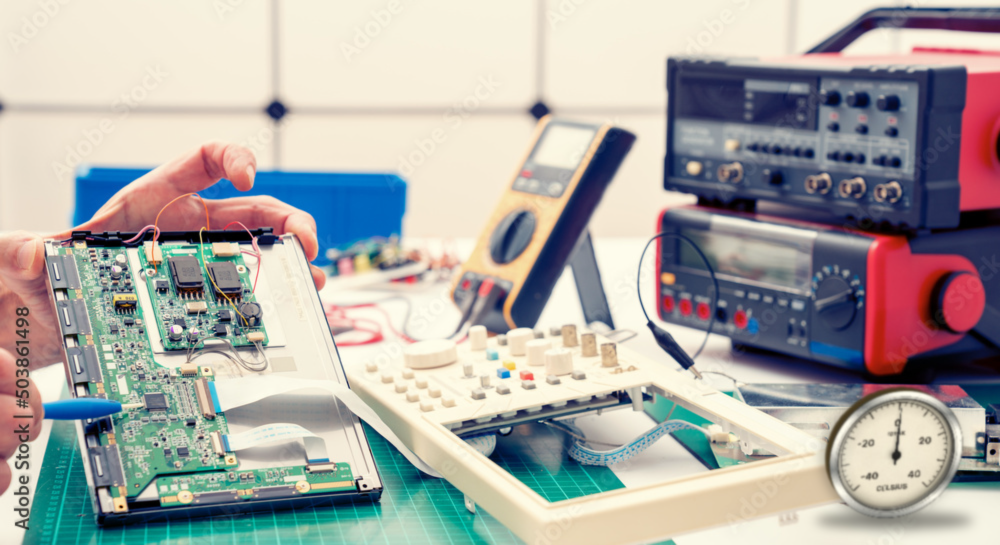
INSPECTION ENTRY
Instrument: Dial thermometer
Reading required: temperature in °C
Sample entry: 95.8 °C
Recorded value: 0 °C
